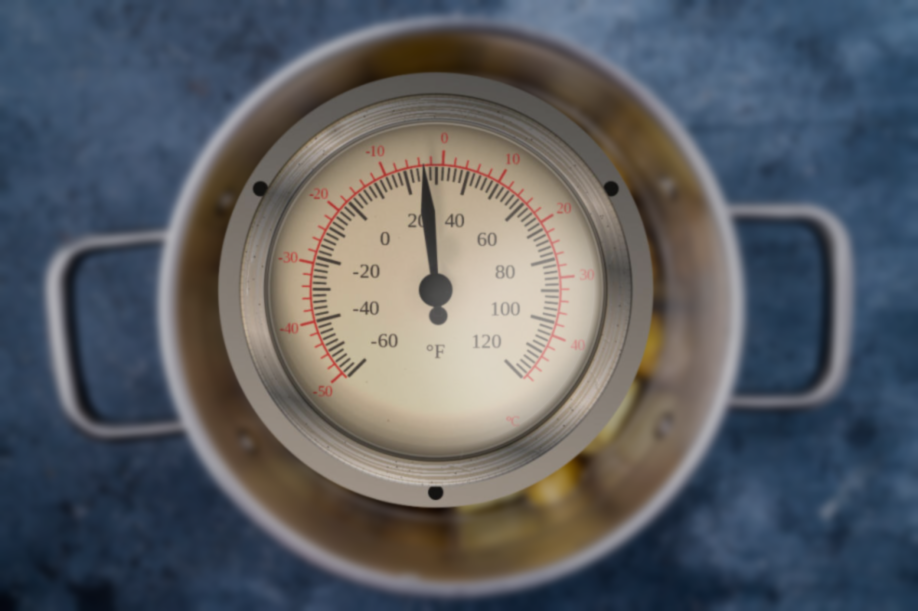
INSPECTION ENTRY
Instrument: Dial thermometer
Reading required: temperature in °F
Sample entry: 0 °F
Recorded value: 26 °F
